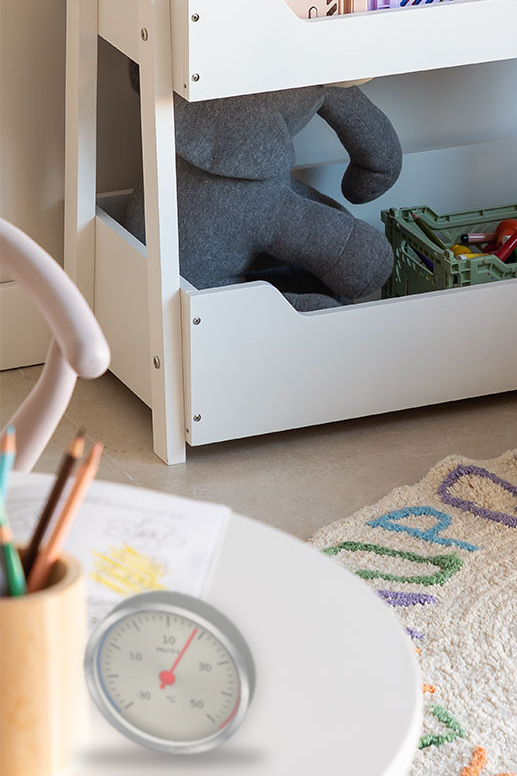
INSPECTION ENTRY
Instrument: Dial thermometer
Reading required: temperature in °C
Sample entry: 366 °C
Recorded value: 18 °C
